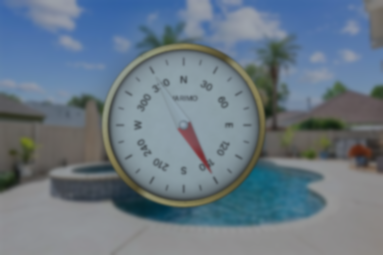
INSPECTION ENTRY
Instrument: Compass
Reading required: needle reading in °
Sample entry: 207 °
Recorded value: 150 °
